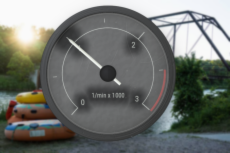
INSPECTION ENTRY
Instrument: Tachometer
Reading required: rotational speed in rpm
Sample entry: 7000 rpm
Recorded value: 1000 rpm
